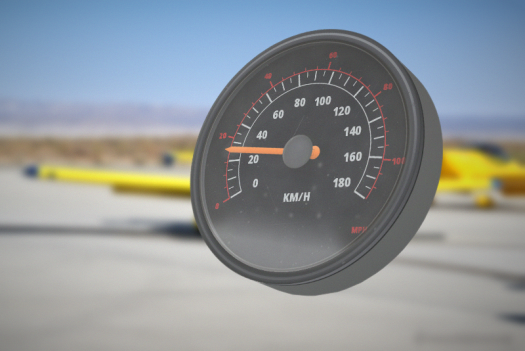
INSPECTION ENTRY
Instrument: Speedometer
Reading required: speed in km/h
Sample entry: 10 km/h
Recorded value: 25 km/h
